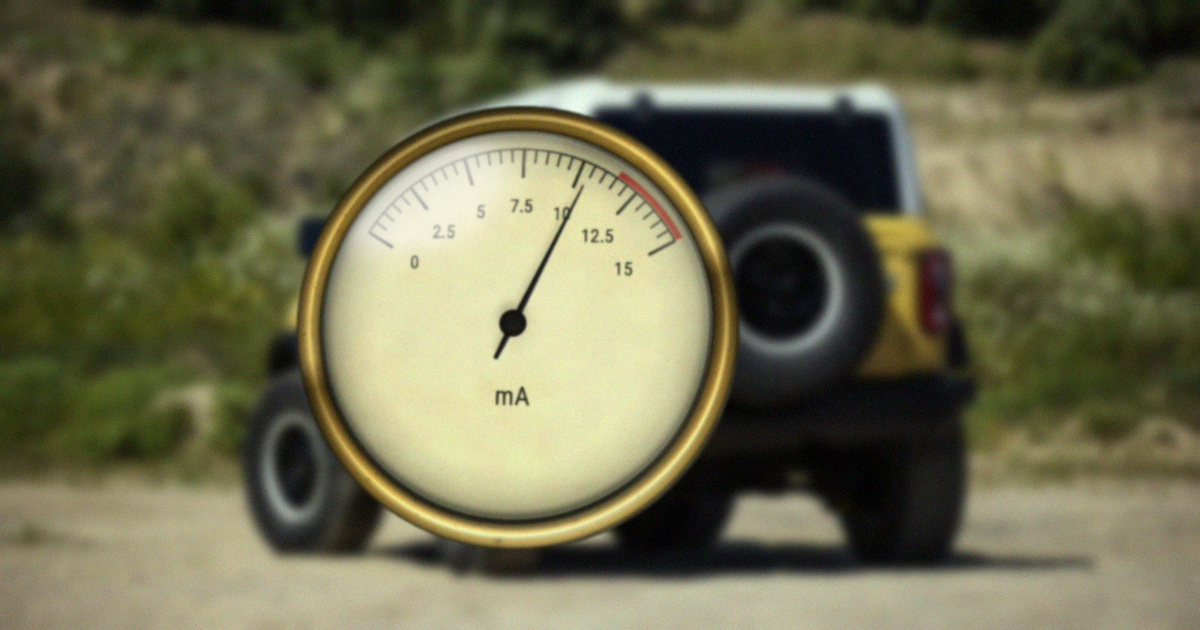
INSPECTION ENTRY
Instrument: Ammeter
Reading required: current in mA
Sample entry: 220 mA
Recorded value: 10.5 mA
